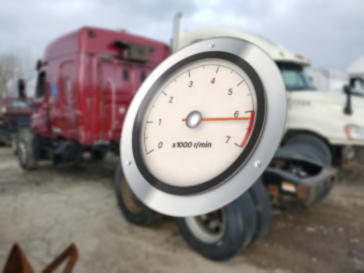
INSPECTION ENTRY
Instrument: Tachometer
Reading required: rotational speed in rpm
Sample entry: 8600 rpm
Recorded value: 6250 rpm
